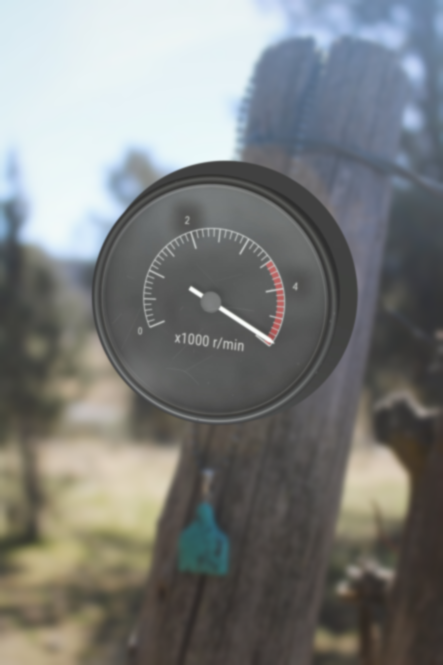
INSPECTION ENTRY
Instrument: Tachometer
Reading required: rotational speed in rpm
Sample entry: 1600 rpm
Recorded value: 4900 rpm
